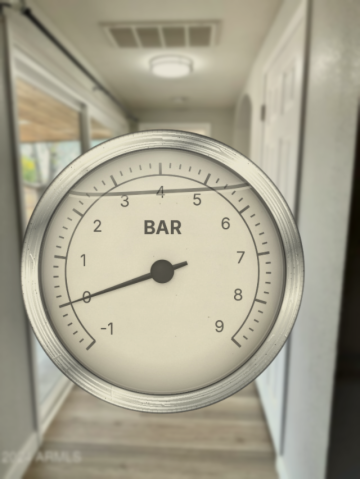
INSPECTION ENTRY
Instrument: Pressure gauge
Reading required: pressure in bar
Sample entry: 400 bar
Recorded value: 0 bar
